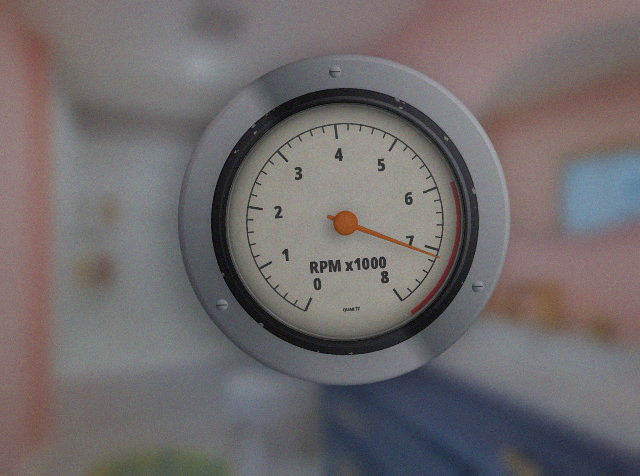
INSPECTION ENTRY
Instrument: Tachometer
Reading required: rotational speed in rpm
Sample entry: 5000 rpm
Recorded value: 7100 rpm
